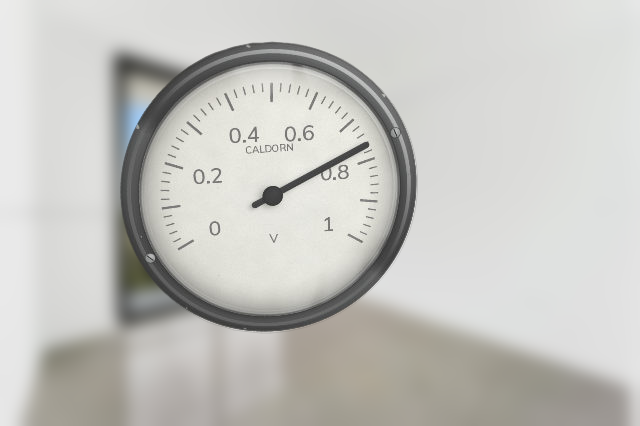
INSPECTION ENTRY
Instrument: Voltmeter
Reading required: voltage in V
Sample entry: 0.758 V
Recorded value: 0.76 V
